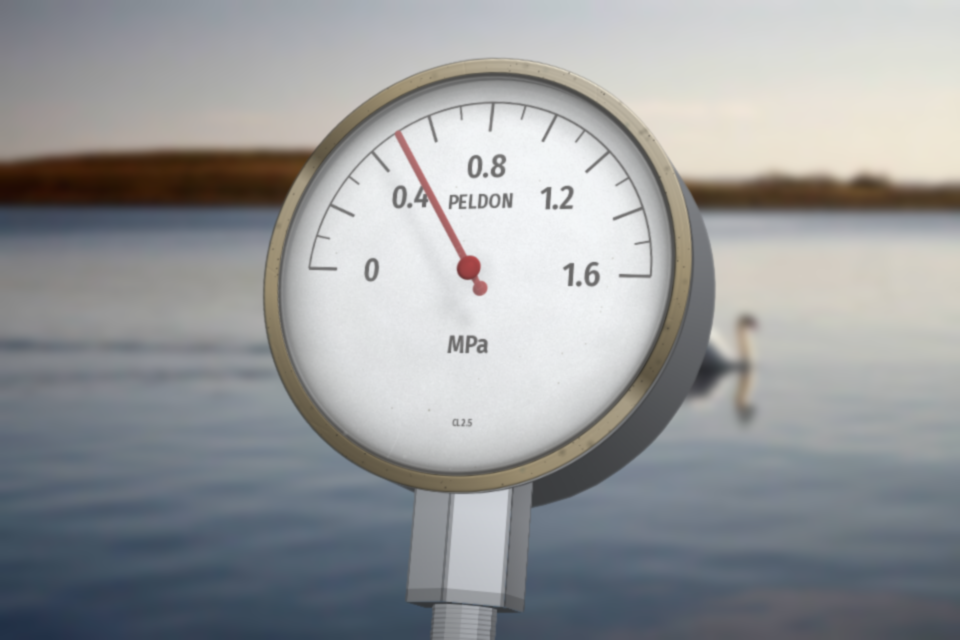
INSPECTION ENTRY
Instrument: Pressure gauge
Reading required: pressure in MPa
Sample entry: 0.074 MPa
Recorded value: 0.5 MPa
